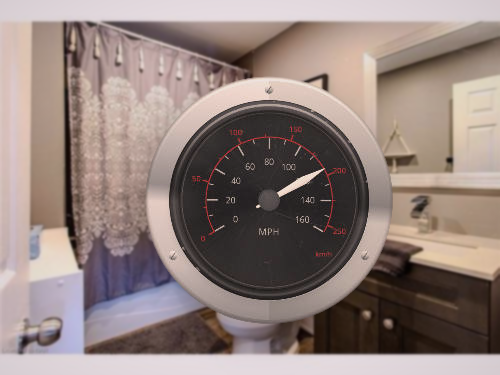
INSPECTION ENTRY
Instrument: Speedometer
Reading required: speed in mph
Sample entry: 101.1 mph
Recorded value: 120 mph
